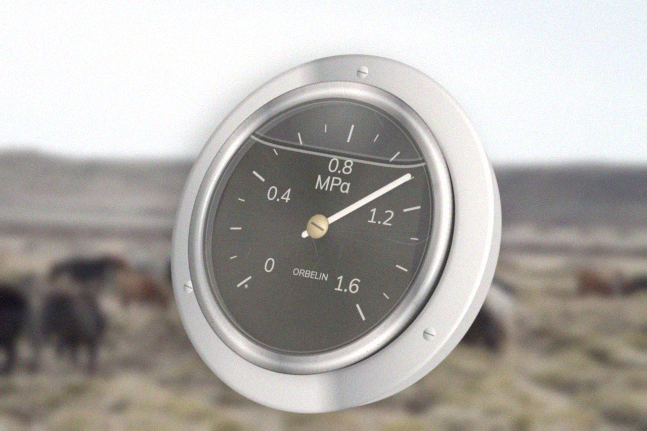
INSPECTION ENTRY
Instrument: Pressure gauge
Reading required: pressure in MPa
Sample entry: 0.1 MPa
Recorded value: 1.1 MPa
